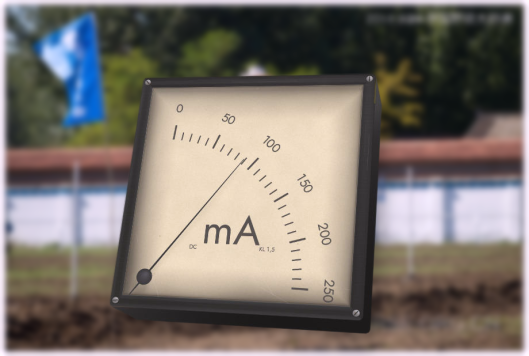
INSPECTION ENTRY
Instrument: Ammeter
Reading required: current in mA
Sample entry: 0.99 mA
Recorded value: 90 mA
